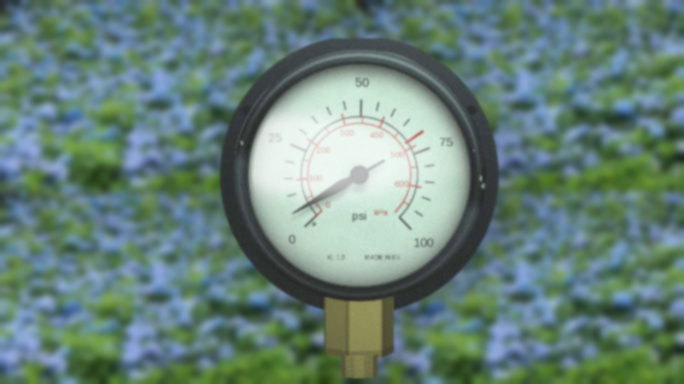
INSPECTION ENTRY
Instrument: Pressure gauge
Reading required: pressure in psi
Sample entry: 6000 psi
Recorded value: 5 psi
